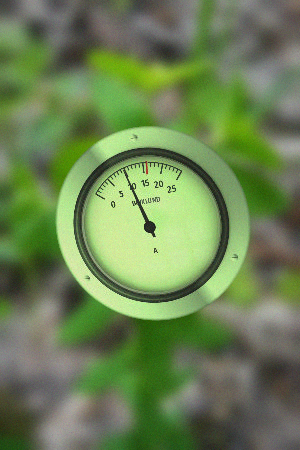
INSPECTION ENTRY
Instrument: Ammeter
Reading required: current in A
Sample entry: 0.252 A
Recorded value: 10 A
